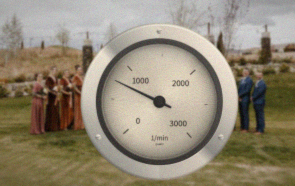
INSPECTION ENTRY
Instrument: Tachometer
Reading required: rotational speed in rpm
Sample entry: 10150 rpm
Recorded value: 750 rpm
